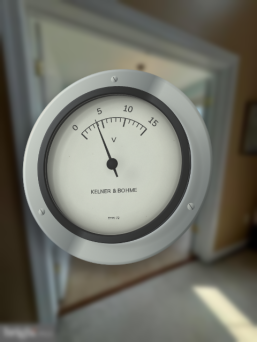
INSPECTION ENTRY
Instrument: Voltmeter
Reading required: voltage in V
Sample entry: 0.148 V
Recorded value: 4 V
